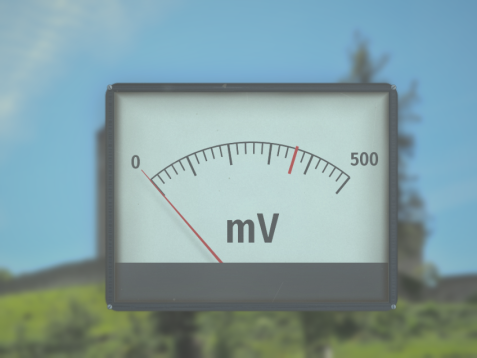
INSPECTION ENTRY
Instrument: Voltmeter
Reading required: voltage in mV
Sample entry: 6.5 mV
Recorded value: 0 mV
